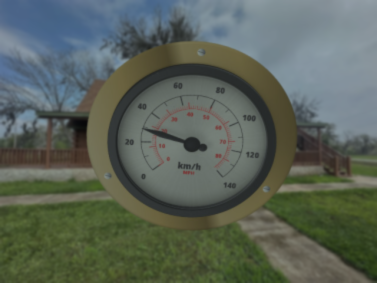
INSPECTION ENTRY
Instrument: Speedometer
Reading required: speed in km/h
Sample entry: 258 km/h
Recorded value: 30 km/h
